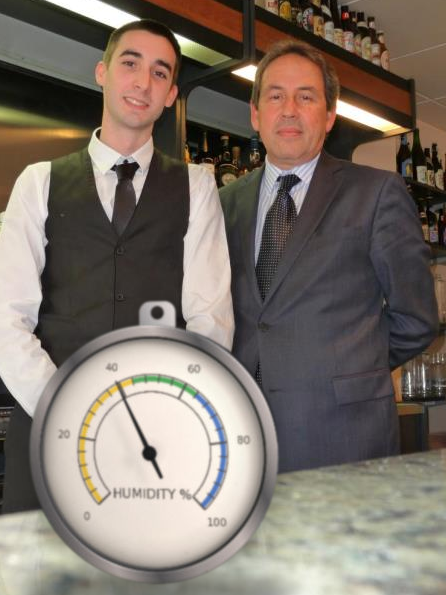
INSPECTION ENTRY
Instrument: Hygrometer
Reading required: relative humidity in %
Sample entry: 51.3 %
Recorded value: 40 %
